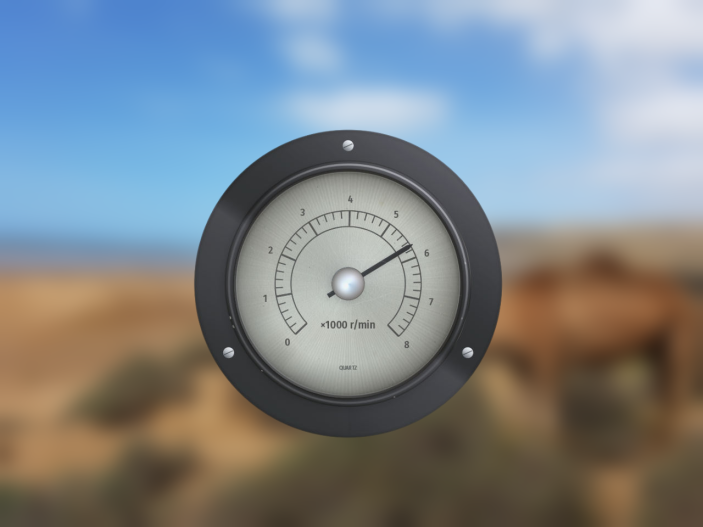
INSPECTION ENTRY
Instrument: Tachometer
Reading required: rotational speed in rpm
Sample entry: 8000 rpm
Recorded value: 5700 rpm
